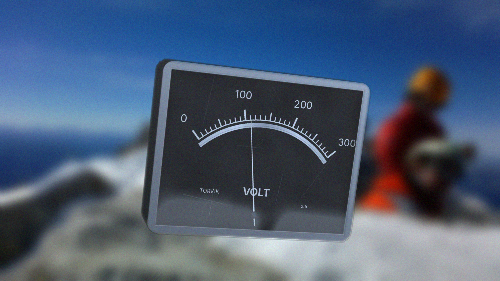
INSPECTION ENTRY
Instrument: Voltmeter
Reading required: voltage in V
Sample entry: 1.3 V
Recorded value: 110 V
